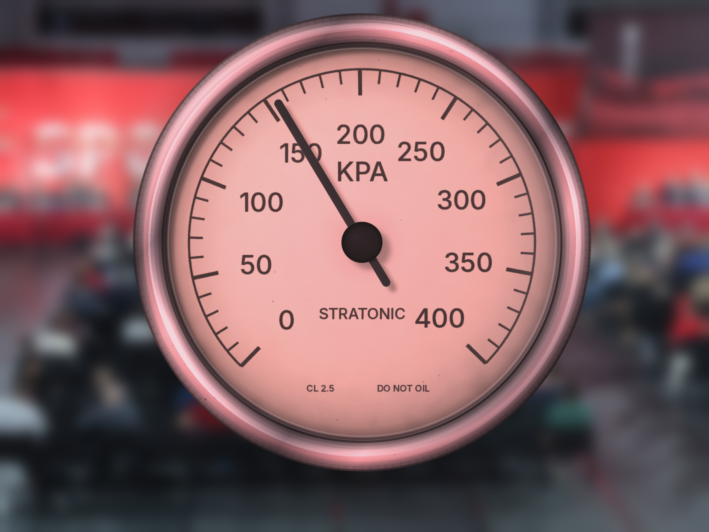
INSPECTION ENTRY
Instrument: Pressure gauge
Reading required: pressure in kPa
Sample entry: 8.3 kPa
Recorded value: 155 kPa
